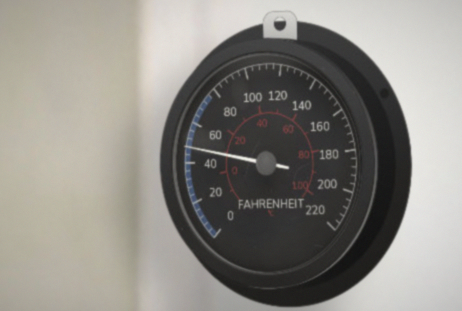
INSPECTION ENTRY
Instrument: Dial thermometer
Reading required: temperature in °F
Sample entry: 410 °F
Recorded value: 48 °F
